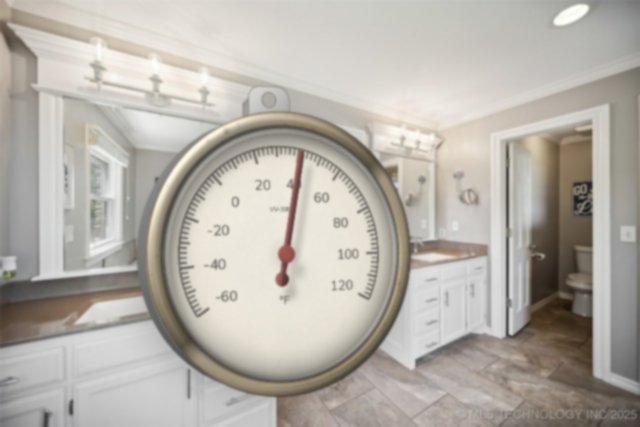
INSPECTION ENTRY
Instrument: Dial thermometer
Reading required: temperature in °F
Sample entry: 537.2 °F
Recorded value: 40 °F
